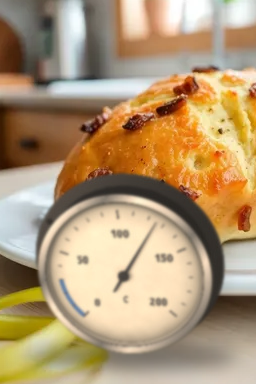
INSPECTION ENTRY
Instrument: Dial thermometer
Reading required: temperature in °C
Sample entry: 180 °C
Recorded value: 125 °C
